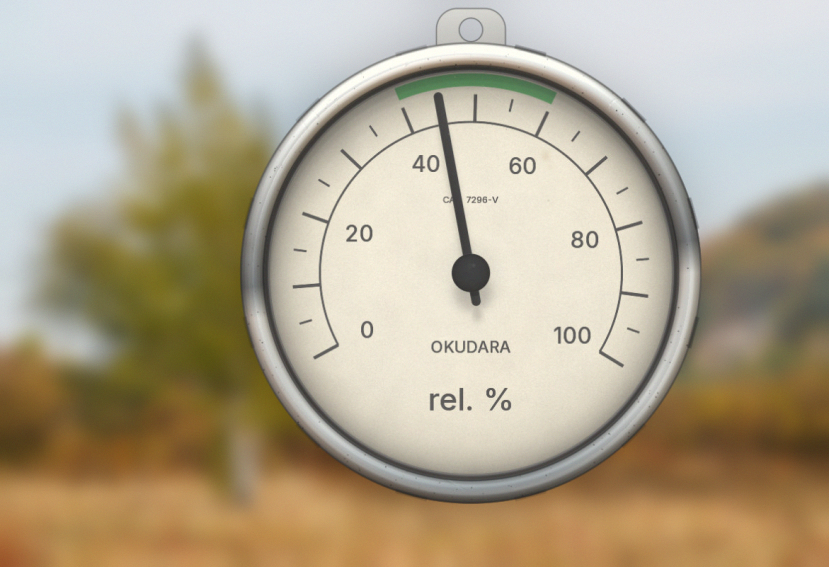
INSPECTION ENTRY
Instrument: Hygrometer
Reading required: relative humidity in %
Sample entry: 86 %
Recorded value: 45 %
